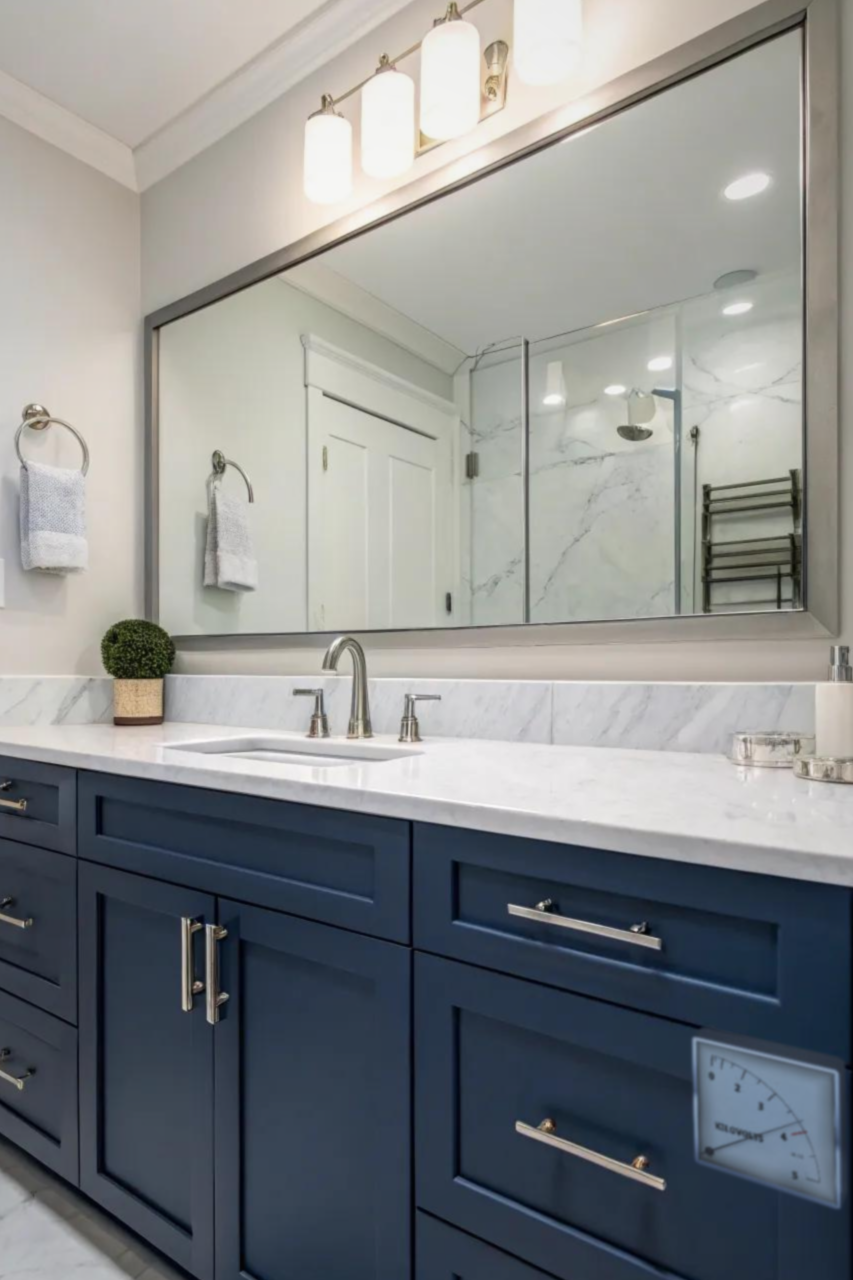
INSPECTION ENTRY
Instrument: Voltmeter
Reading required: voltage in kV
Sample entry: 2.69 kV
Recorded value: 3.75 kV
